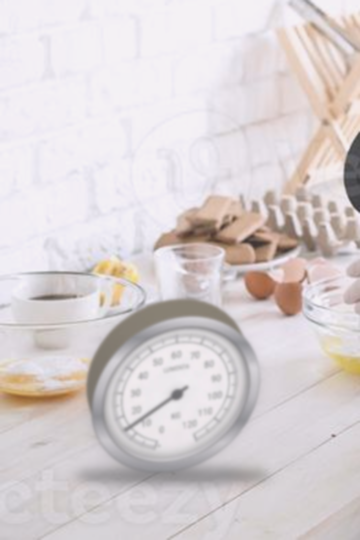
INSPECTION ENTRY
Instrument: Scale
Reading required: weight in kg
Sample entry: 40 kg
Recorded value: 15 kg
